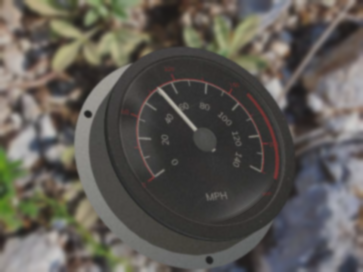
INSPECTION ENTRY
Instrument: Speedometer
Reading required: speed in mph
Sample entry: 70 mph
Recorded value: 50 mph
